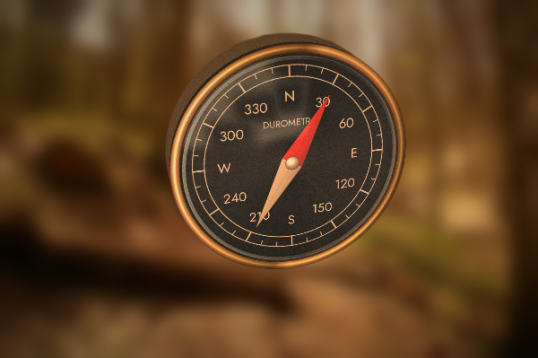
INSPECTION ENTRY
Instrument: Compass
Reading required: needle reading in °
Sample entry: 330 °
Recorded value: 30 °
